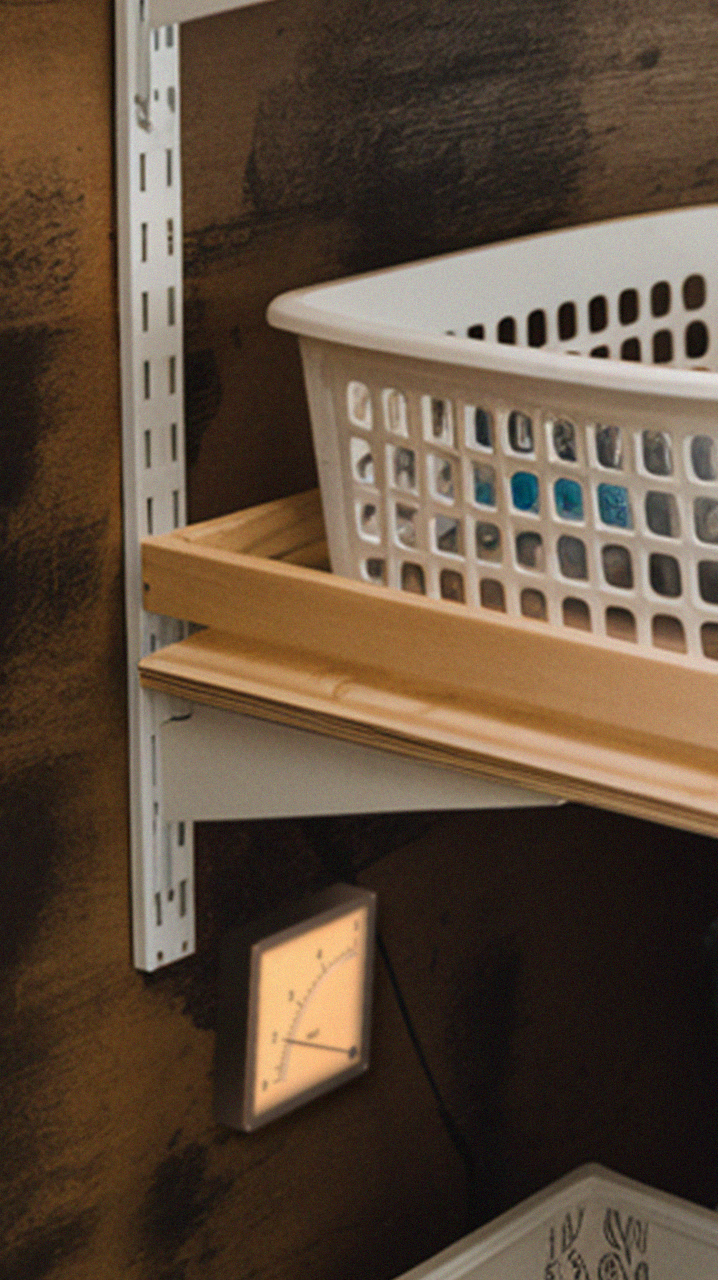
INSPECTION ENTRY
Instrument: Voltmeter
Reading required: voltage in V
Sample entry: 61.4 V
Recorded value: 2 V
